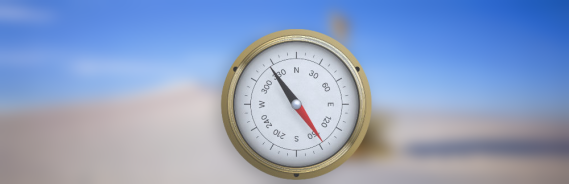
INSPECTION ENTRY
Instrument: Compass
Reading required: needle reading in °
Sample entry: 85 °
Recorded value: 145 °
